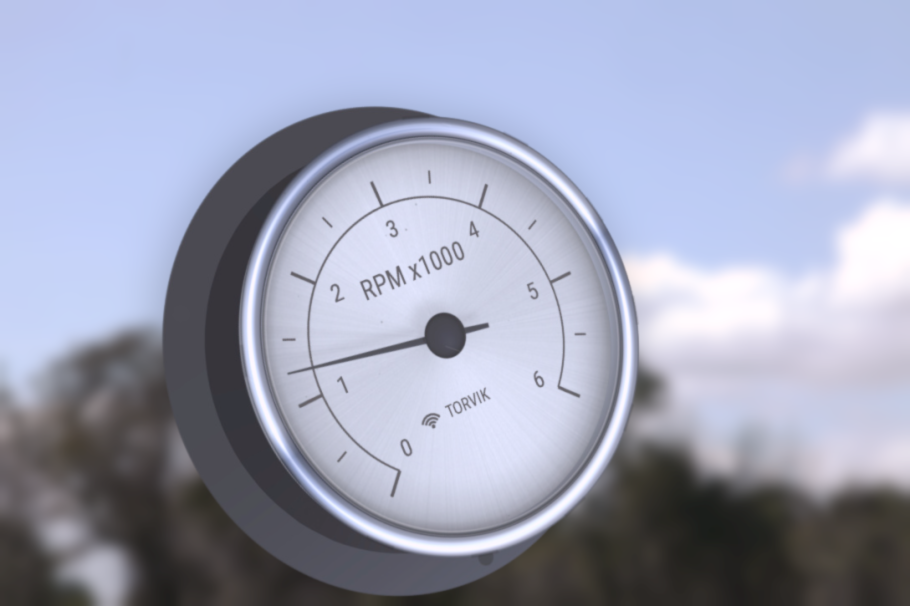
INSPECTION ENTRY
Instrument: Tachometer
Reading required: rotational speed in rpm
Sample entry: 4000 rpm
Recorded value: 1250 rpm
